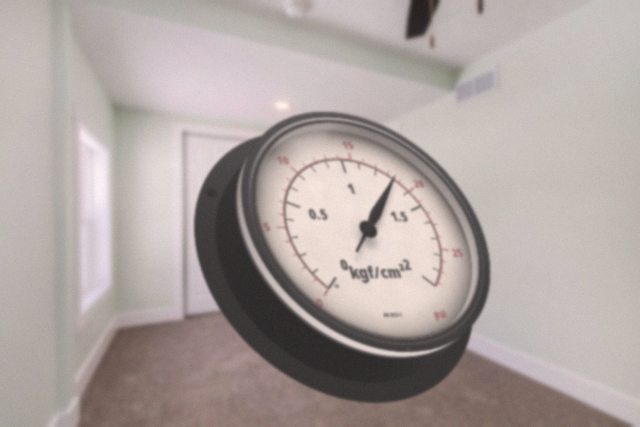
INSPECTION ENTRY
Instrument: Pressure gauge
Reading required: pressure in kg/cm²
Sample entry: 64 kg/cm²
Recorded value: 1.3 kg/cm²
